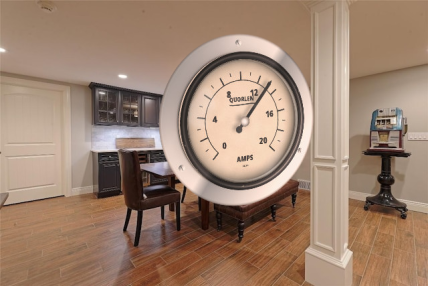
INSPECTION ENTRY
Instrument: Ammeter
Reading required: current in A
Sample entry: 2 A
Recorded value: 13 A
